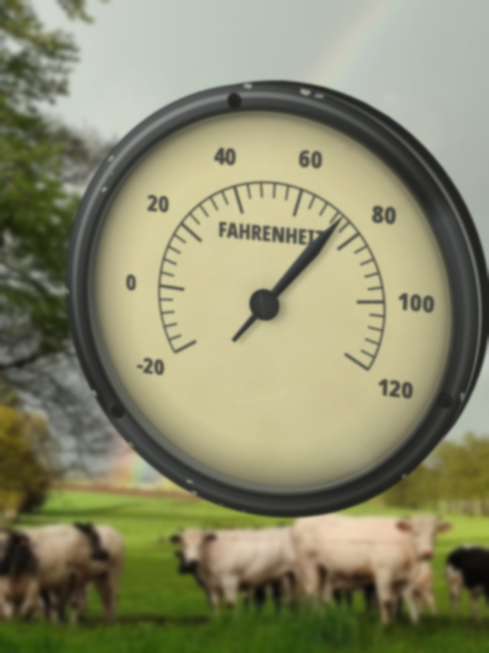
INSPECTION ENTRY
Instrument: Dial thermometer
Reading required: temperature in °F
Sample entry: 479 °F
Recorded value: 74 °F
